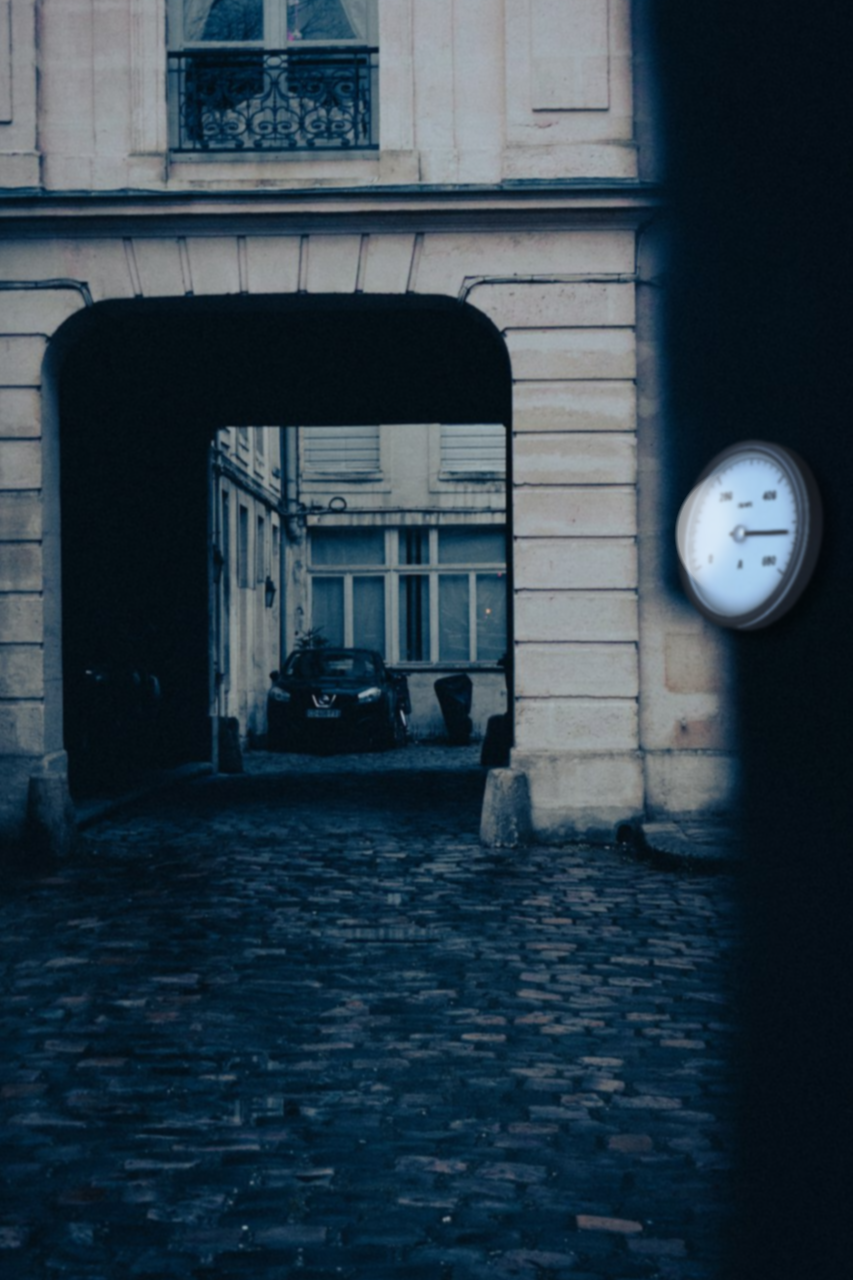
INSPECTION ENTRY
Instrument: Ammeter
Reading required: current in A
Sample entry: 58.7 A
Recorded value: 520 A
